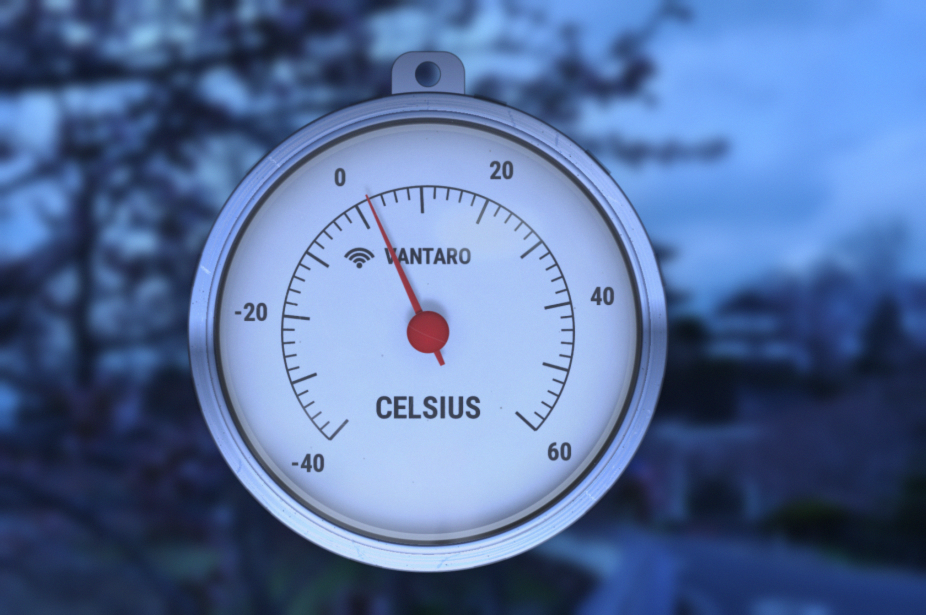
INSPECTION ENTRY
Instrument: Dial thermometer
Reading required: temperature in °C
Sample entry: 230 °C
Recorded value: 2 °C
